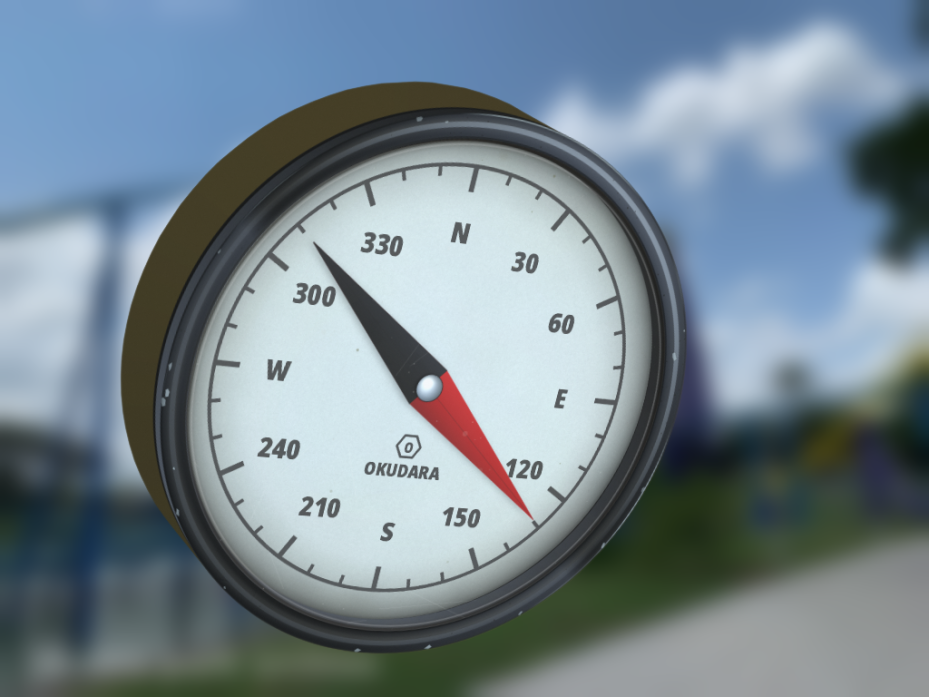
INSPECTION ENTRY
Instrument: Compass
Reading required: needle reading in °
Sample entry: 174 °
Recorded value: 130 °
